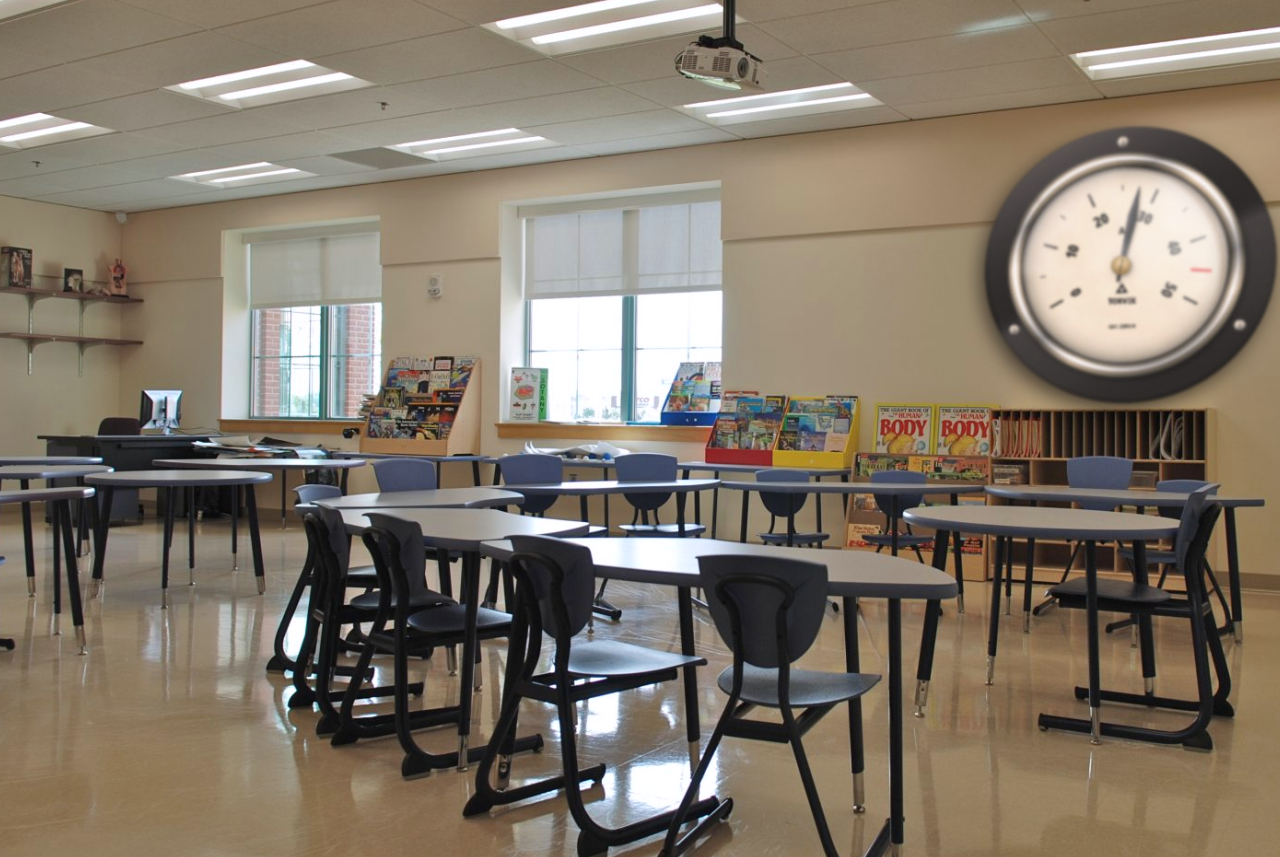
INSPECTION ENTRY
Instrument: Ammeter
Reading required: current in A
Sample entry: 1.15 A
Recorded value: 27.5 A
